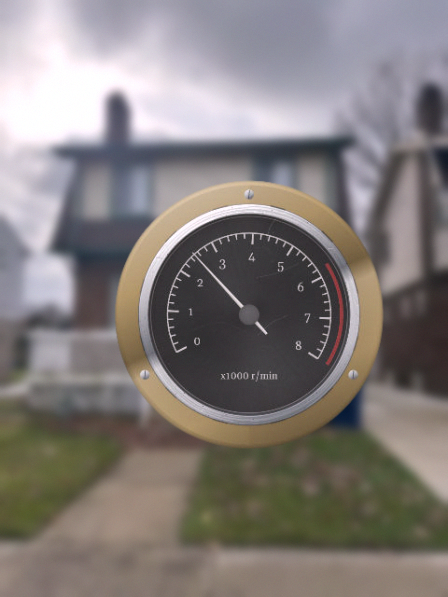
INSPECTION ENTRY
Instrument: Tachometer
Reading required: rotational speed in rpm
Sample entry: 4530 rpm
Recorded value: 2500 rpm
